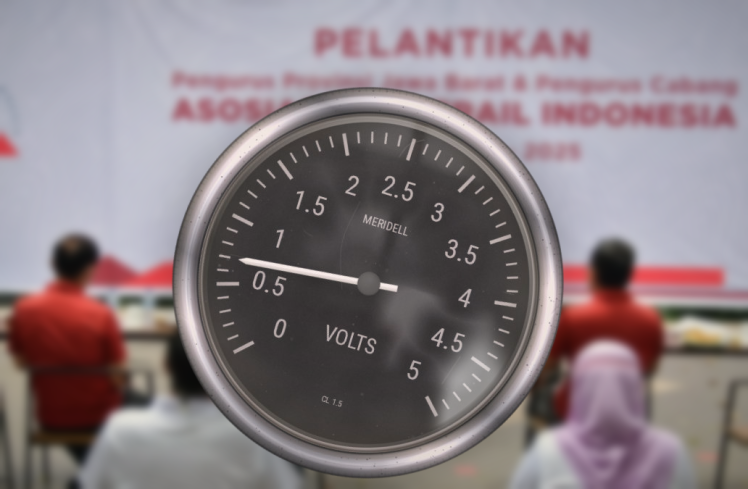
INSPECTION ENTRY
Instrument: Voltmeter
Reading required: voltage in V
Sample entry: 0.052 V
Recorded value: 0.7 V
